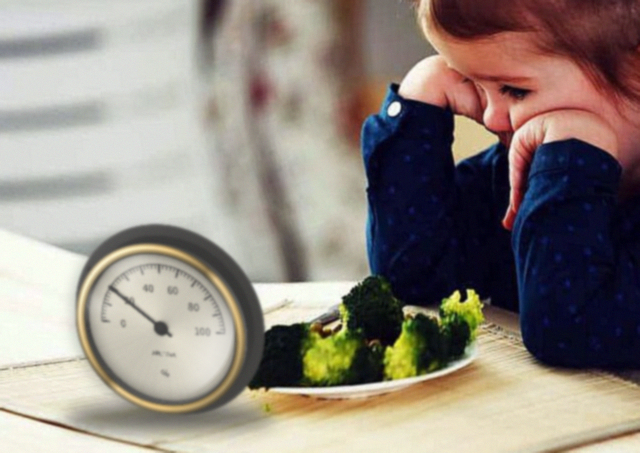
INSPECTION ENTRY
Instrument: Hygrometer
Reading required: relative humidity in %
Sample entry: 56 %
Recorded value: 20 %
